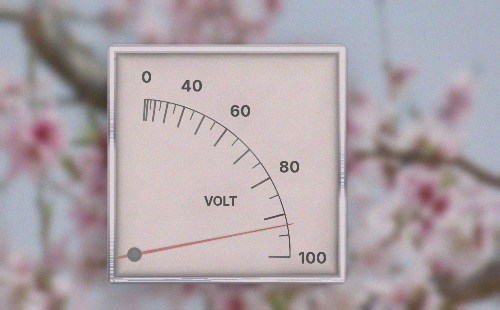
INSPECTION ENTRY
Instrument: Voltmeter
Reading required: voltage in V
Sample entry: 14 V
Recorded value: 92.5 V
